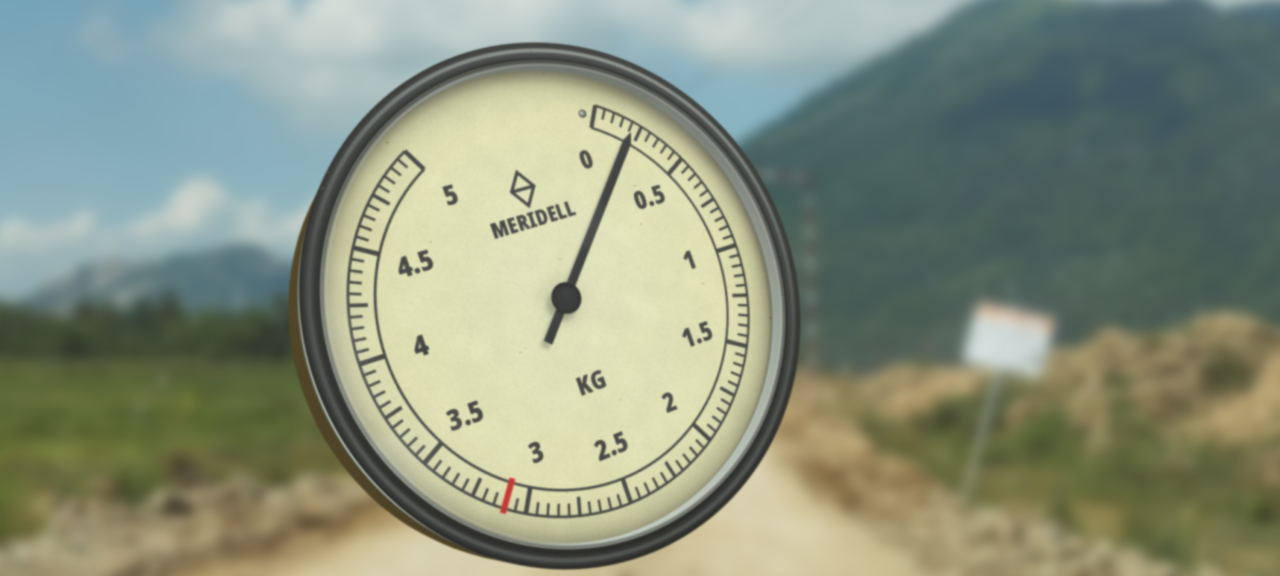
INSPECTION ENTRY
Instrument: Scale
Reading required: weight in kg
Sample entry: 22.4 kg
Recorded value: 0.2 kg
